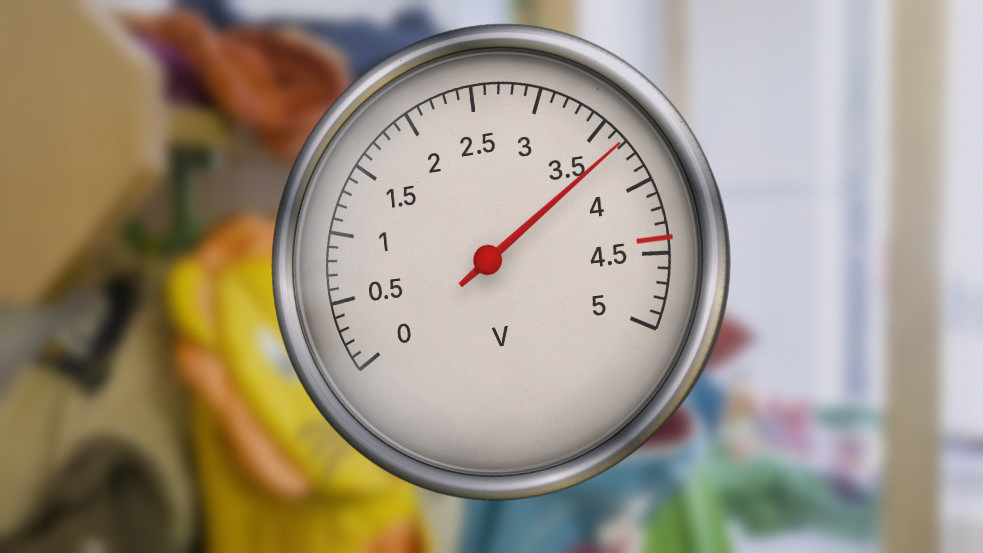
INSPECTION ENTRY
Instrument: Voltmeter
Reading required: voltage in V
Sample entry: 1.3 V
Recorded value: 3.7 V
